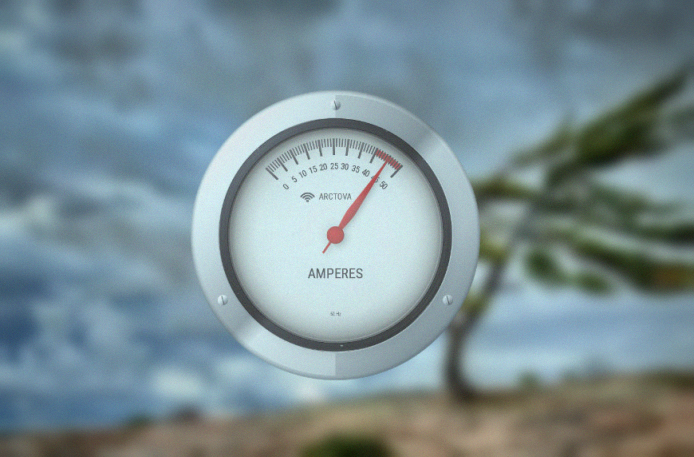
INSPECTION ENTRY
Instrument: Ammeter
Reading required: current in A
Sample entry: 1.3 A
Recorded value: 45 A
